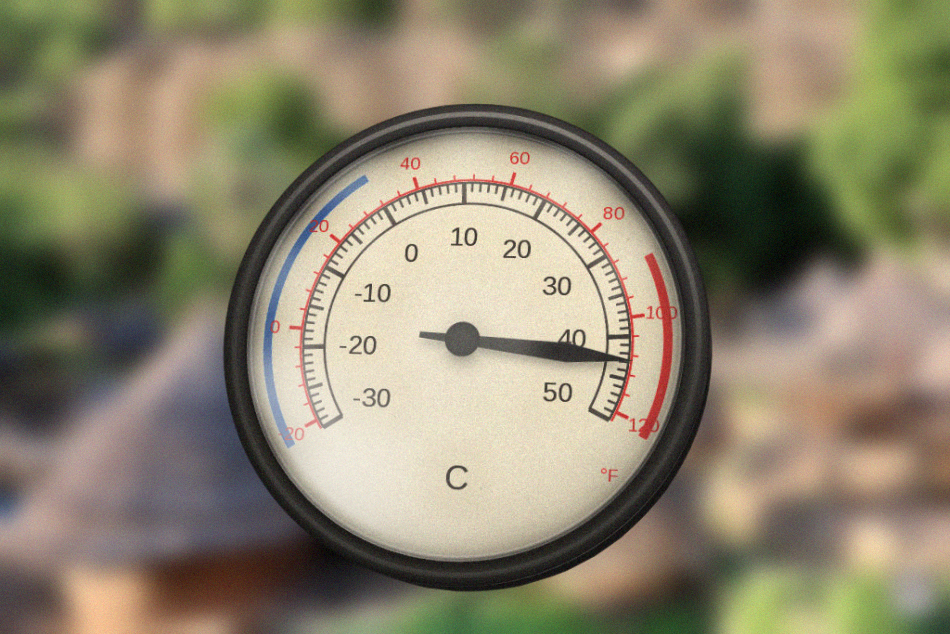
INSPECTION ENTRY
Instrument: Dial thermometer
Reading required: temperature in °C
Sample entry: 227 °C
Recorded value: 43 °C
